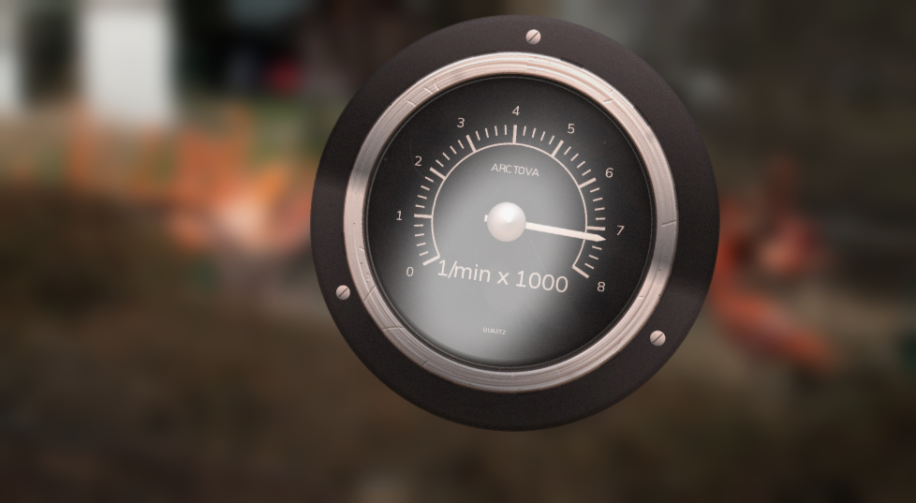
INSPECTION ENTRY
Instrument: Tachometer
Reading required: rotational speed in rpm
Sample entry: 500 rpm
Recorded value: 7200 rpm
